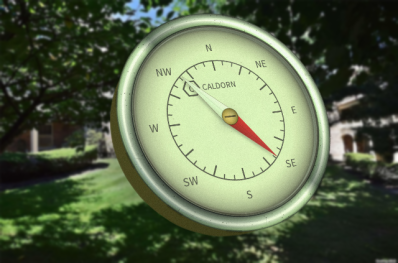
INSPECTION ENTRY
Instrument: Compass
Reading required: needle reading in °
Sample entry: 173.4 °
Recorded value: 140 °
